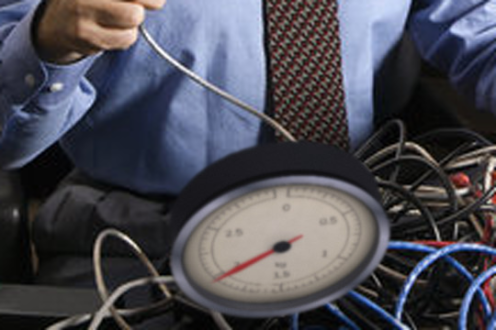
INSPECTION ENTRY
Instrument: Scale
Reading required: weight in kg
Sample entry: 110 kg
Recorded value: 2 kg
